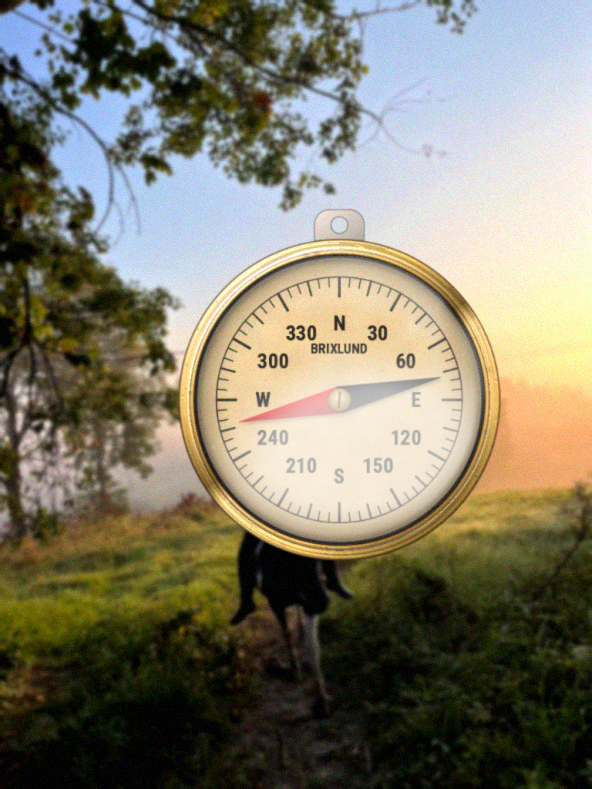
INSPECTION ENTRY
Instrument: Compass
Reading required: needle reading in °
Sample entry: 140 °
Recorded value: 257.5 °
